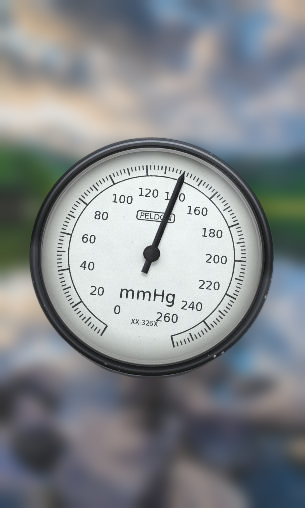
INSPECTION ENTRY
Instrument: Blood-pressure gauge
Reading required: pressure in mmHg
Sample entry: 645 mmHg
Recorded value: 140 mmHg
